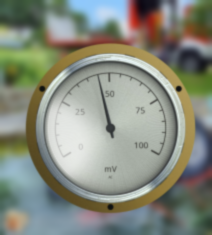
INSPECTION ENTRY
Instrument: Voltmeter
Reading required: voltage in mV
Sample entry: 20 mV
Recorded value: 45 mV
